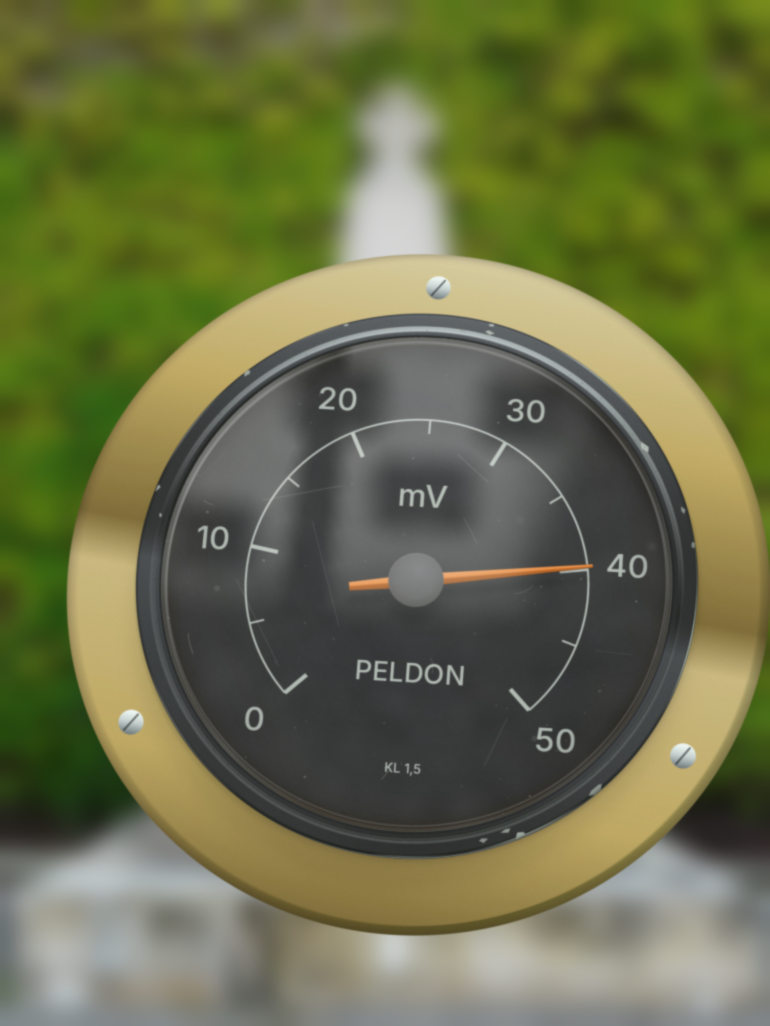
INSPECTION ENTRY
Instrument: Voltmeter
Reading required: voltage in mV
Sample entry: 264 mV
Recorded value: 40 mV
